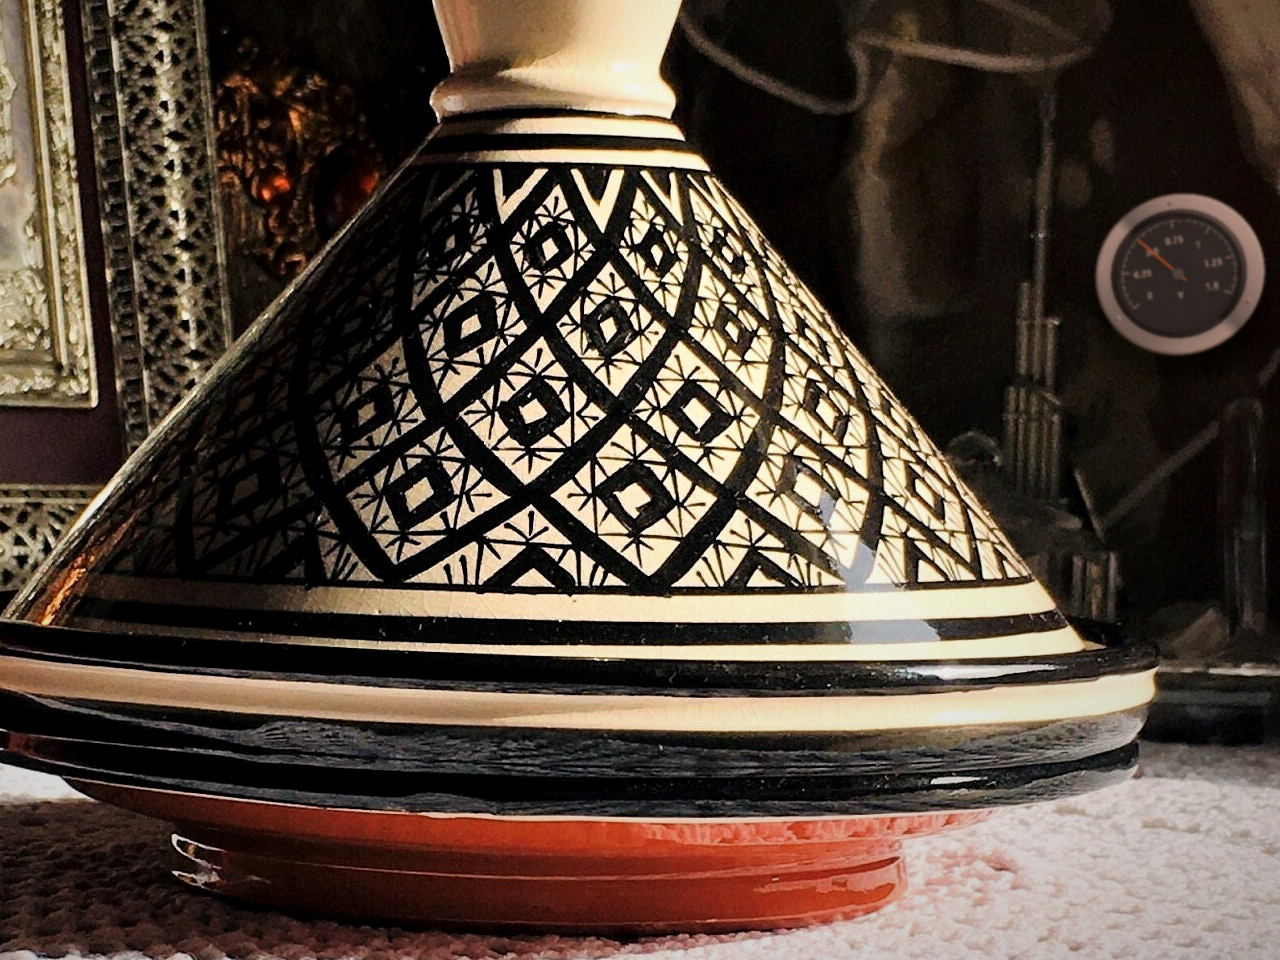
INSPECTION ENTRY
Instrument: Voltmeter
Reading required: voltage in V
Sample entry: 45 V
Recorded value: 0.5 V
